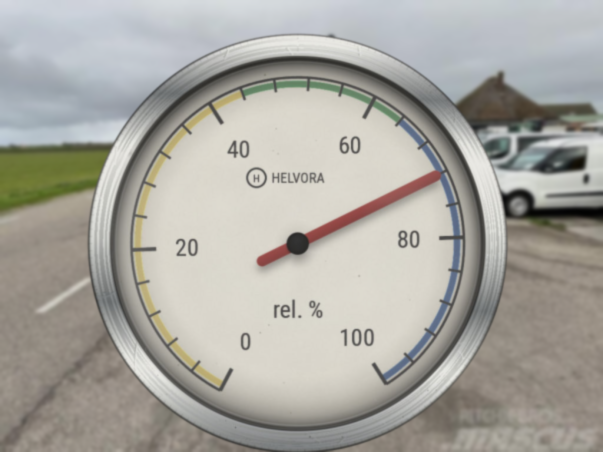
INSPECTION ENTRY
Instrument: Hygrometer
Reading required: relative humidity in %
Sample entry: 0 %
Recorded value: 72 %
